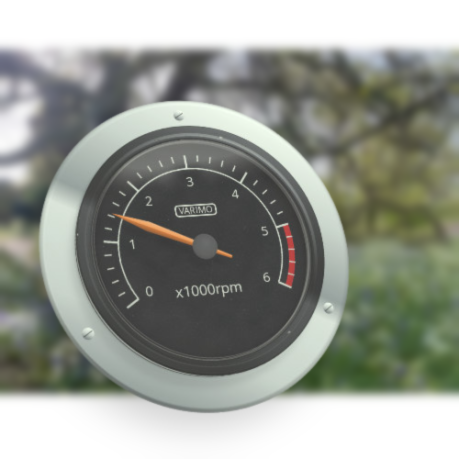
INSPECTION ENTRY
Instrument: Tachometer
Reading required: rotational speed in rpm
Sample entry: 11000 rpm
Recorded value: 1400 rpm
